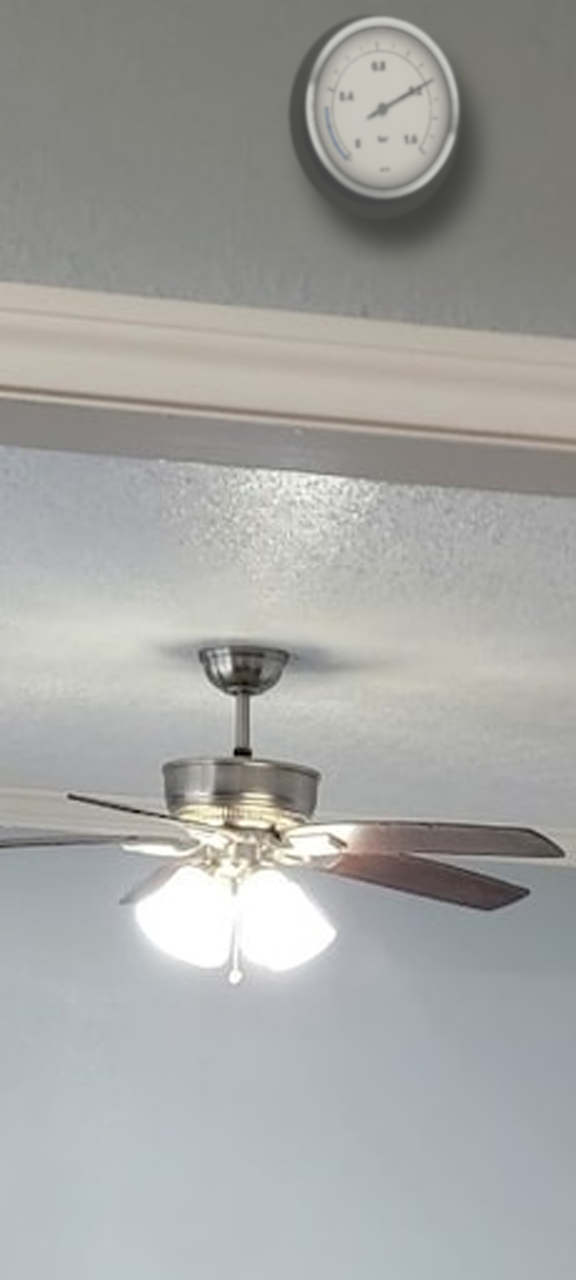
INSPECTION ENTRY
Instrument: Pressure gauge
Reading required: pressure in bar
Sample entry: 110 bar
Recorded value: 1.2 bar
